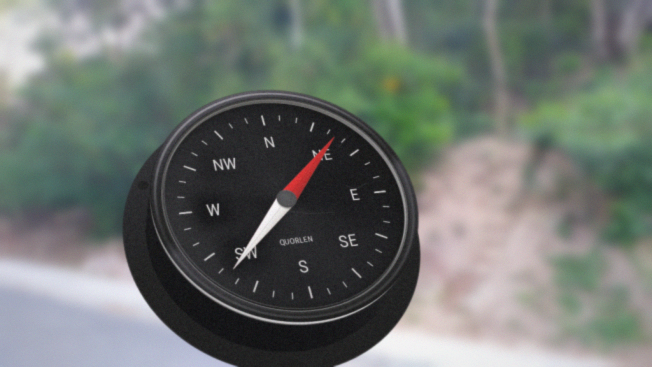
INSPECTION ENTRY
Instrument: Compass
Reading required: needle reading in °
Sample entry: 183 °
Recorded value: 45 °
